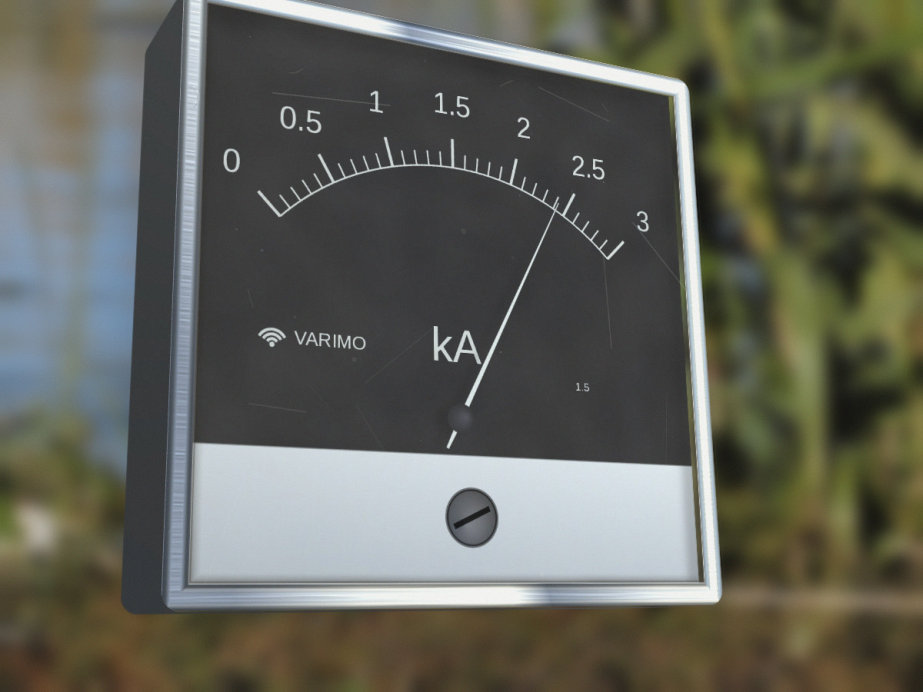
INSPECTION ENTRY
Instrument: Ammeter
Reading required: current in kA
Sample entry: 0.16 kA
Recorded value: 2.4 kA
